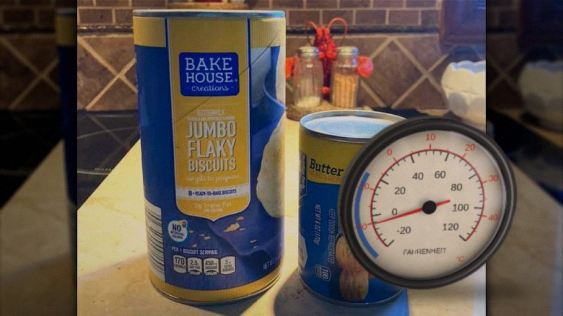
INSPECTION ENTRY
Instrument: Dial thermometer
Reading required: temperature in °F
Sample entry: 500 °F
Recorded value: -4 °F
